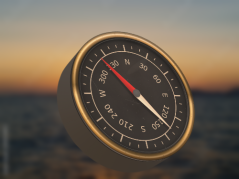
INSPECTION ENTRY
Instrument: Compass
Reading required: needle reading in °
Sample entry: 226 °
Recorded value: 320 °
